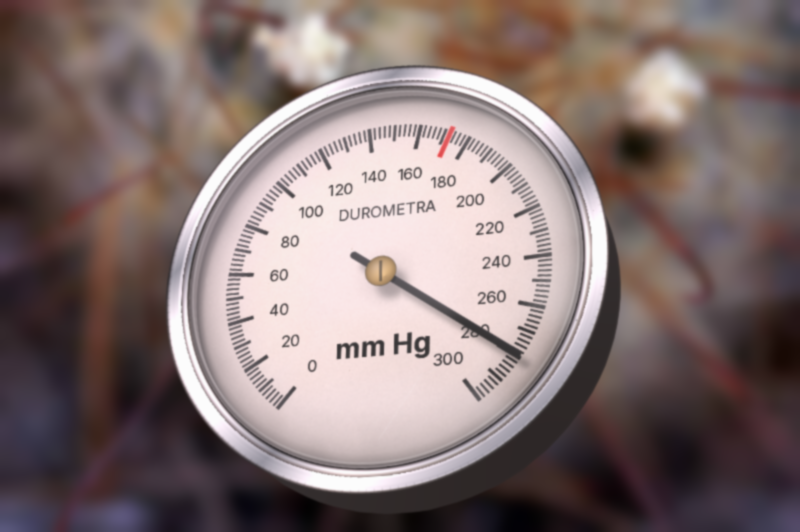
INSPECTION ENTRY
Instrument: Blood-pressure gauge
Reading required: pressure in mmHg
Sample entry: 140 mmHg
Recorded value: 280 mmHg
